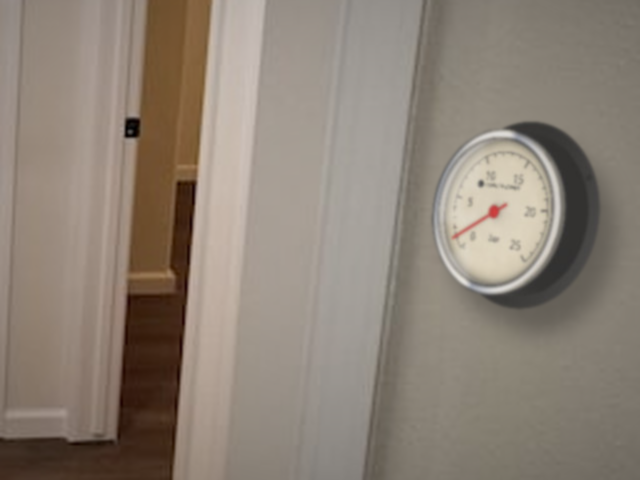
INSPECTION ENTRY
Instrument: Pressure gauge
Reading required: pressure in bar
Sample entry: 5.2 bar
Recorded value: 1 bar
